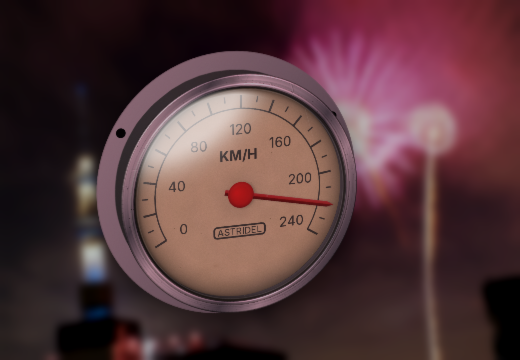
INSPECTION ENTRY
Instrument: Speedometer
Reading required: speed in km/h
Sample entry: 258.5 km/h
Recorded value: 220 km/h
